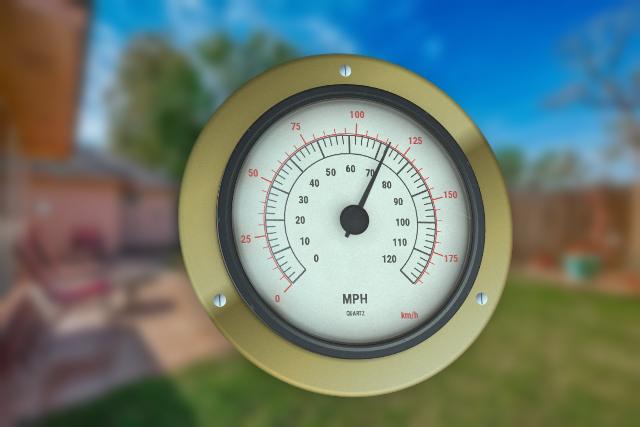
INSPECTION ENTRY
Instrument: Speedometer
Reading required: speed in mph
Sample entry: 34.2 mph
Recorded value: 72 mph
